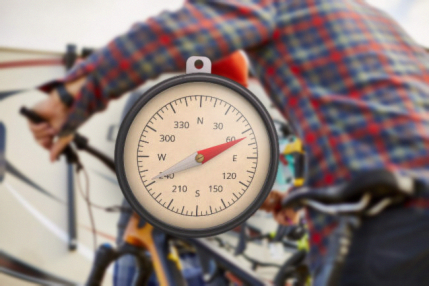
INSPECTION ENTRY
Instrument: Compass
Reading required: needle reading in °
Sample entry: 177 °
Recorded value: 65 °
